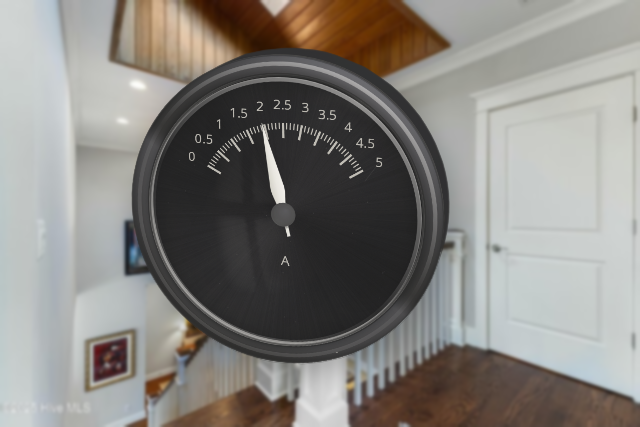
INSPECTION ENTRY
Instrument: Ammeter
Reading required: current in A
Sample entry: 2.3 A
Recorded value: 2 A
